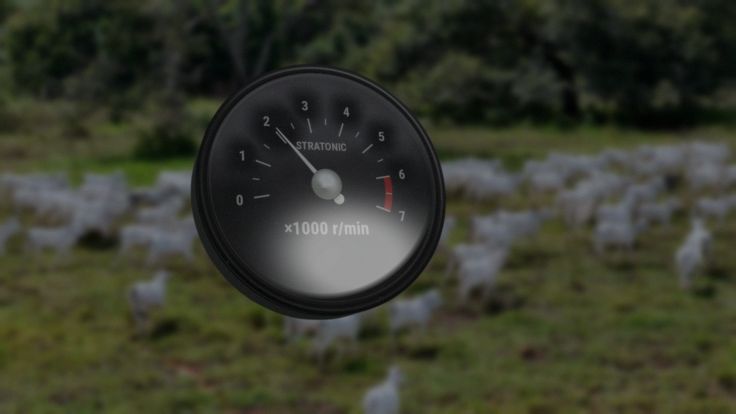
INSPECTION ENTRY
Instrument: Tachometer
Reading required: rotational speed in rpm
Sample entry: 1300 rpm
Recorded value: 2000 rpm
